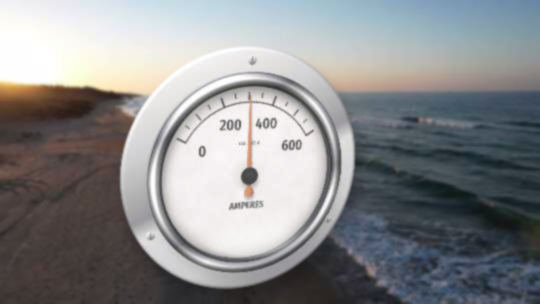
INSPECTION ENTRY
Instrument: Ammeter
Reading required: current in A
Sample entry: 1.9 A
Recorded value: 300 A
